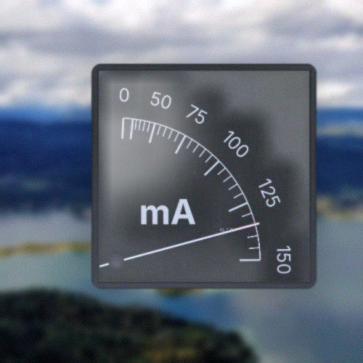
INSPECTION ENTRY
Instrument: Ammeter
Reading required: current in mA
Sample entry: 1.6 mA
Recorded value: 135 mA
